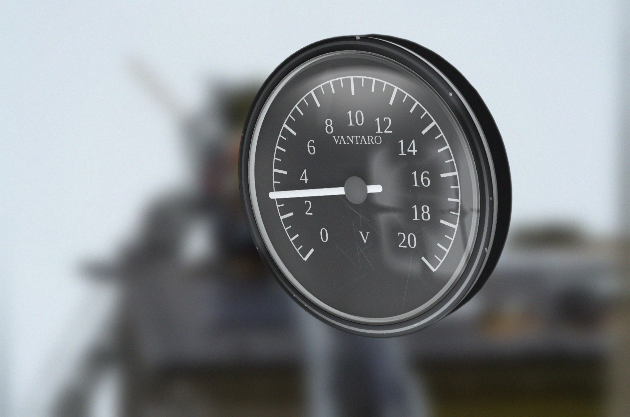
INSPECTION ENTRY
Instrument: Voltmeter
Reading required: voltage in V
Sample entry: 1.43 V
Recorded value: 3 V
